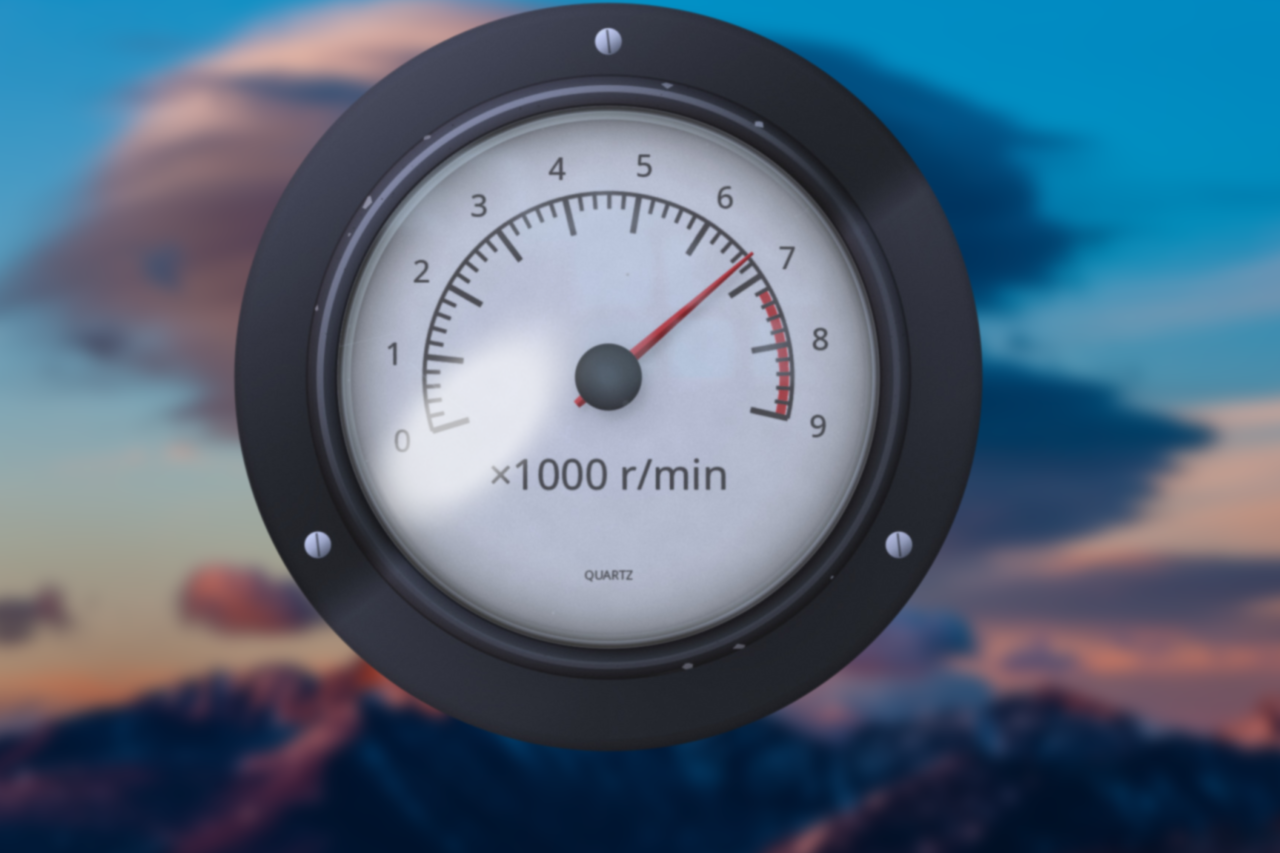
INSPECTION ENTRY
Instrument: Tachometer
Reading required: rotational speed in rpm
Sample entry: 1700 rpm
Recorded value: 6700 rpm
